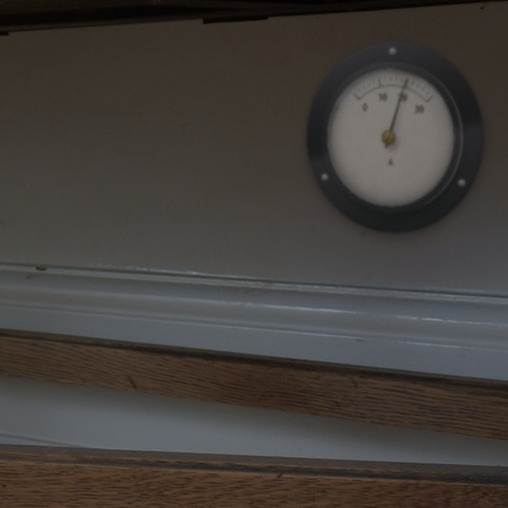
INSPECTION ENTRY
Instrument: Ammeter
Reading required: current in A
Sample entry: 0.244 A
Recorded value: 20 A
